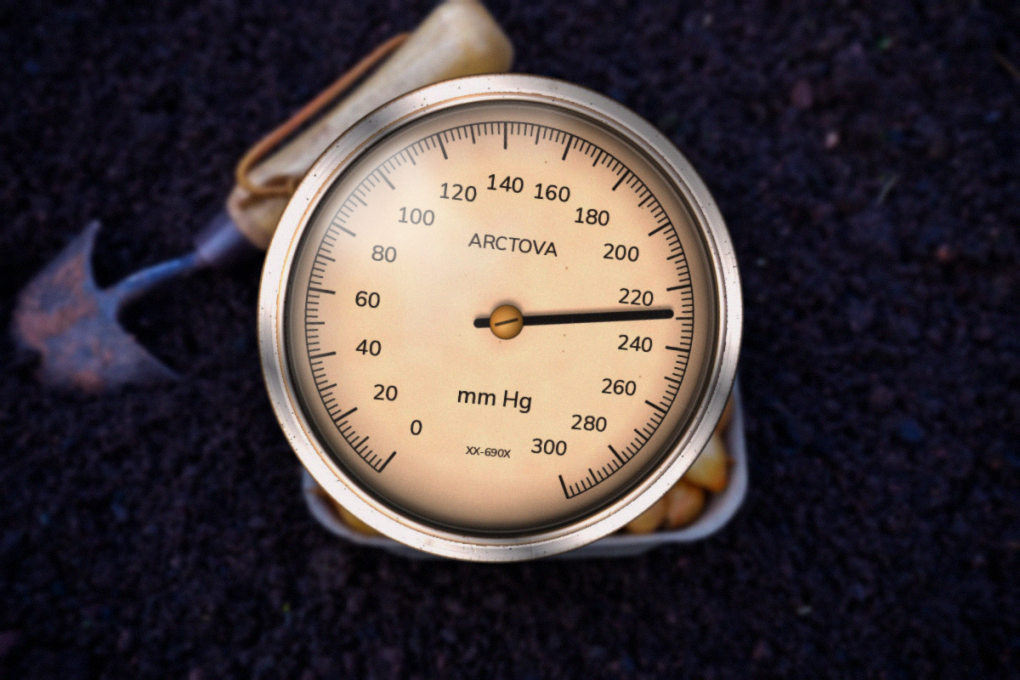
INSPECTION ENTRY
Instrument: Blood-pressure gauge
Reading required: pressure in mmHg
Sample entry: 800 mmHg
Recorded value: 228 mmHg
